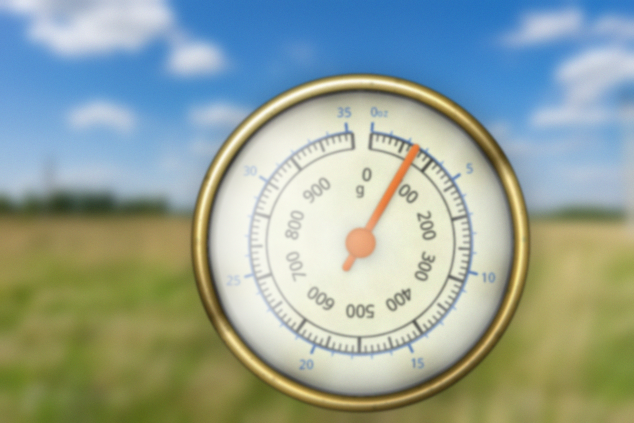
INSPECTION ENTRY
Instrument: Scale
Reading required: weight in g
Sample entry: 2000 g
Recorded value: 70 g
